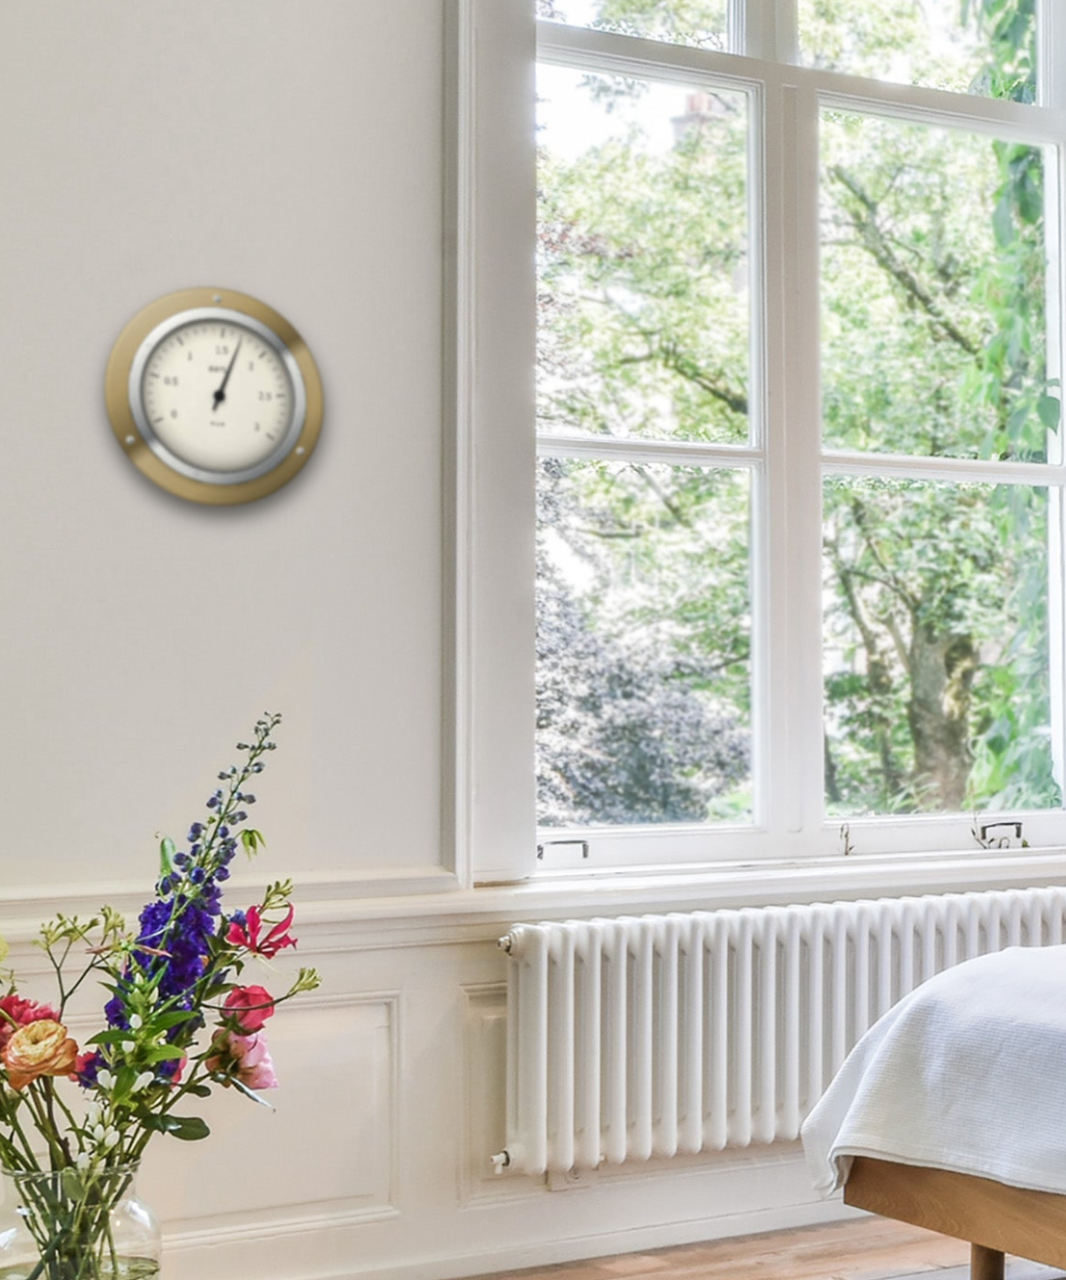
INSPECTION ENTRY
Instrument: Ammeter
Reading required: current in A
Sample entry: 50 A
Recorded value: 1.7 A
